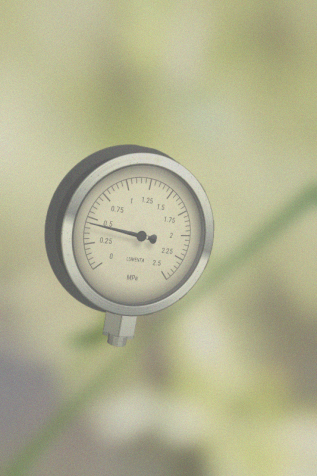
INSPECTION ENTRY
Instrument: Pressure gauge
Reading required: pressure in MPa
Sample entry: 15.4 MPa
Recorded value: 0.45 MPa
